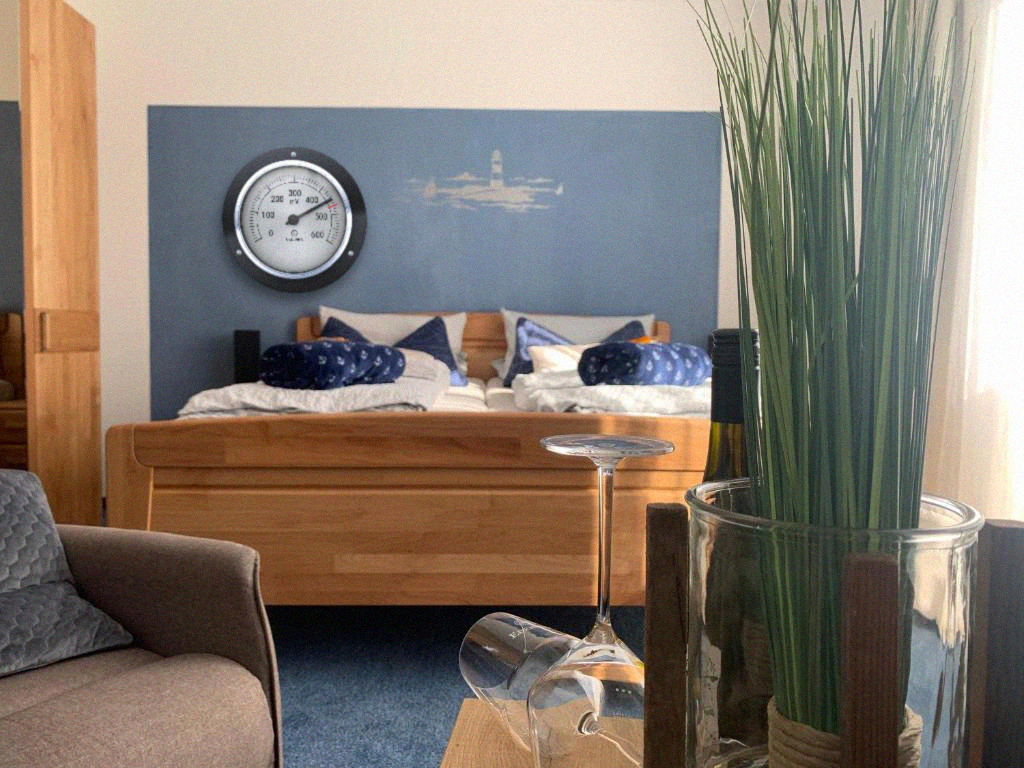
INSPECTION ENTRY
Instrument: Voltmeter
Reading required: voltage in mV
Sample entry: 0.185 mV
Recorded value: 450 mV
